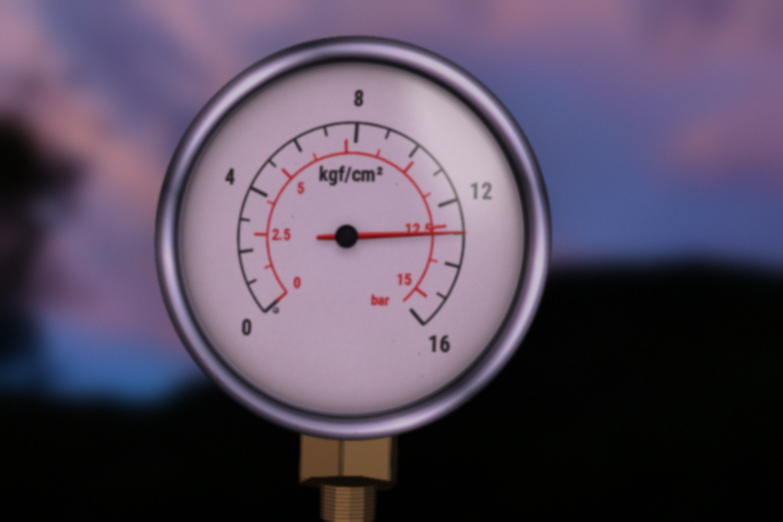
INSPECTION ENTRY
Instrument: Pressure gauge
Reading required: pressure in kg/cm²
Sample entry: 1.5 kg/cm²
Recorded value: 13 kg/cm²
